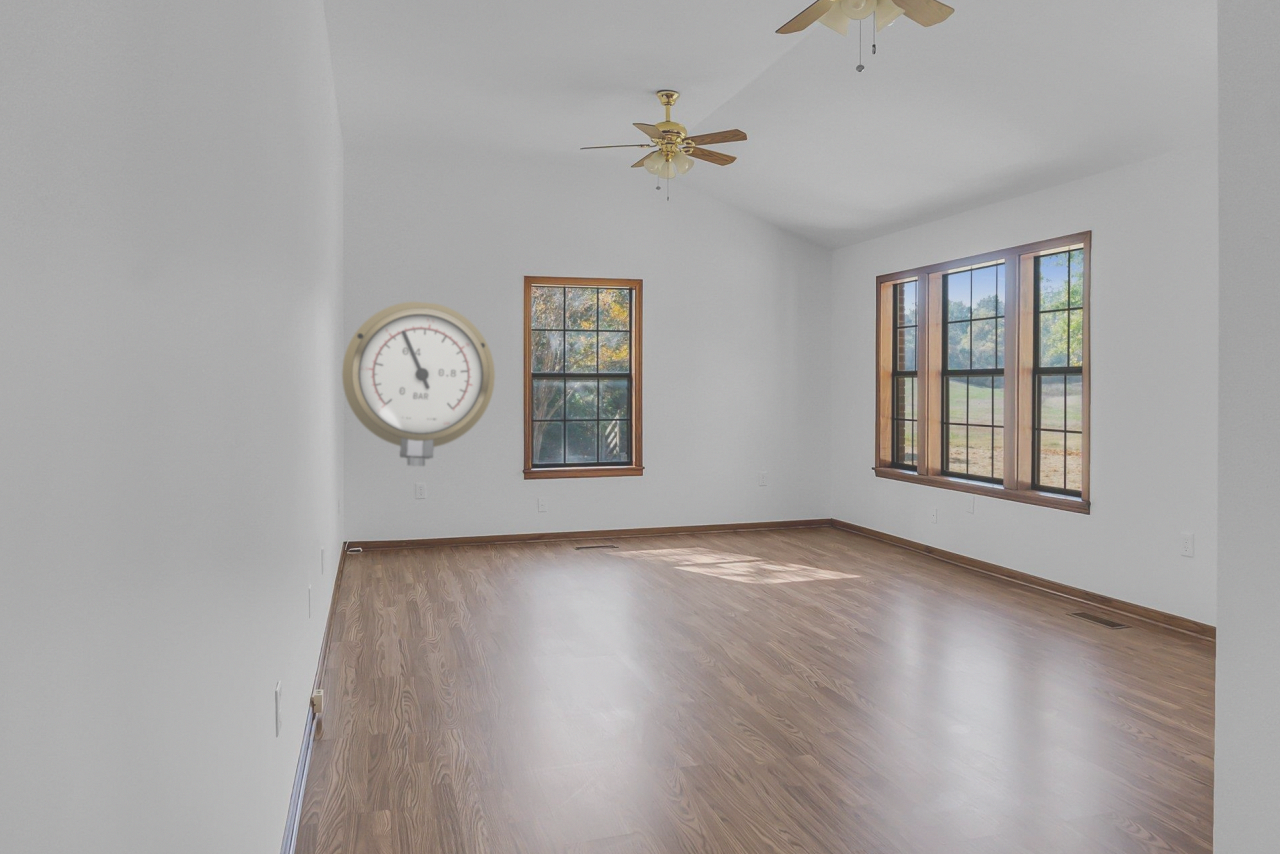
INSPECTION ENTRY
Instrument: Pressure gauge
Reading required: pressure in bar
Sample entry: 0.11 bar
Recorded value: 0.4 bar
